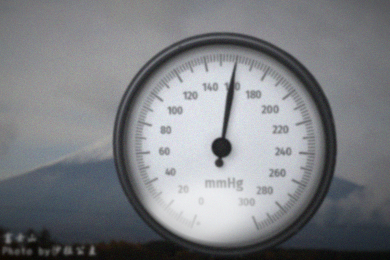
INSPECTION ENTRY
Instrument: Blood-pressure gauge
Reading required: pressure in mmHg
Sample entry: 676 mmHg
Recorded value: 160 mmHg
